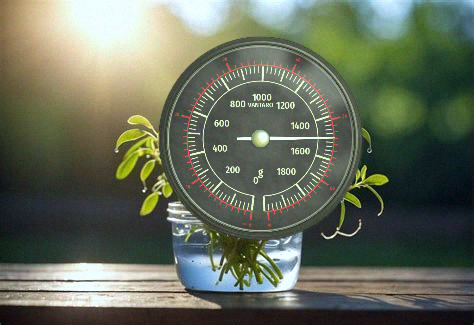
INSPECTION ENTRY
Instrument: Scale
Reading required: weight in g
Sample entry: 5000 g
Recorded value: 1500 g
